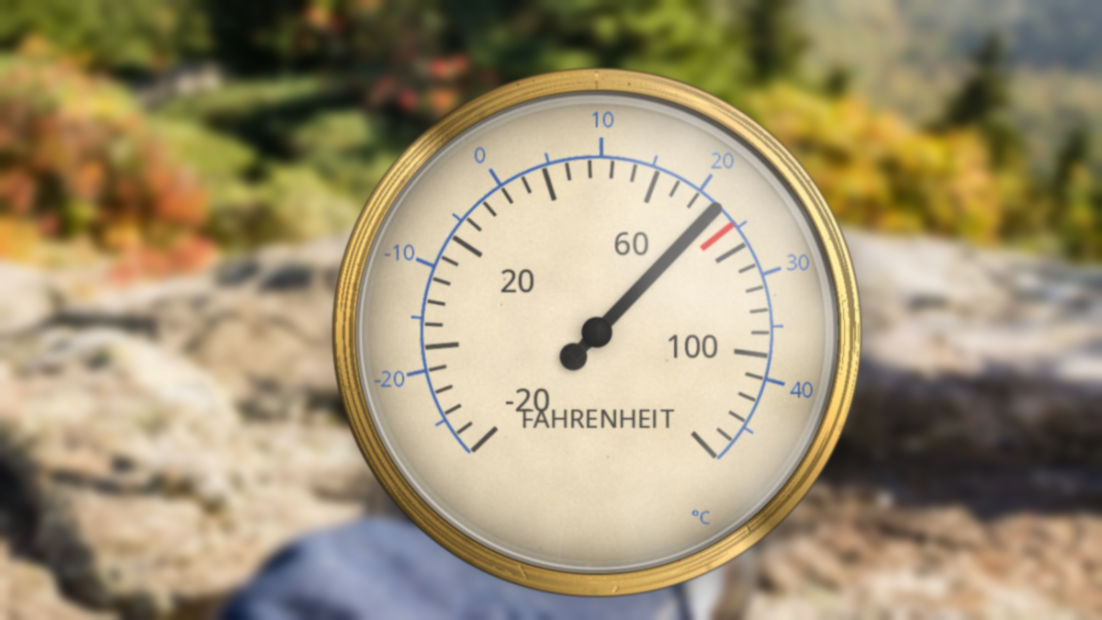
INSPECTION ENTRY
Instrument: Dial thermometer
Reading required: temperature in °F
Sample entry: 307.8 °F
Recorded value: 72 °F
